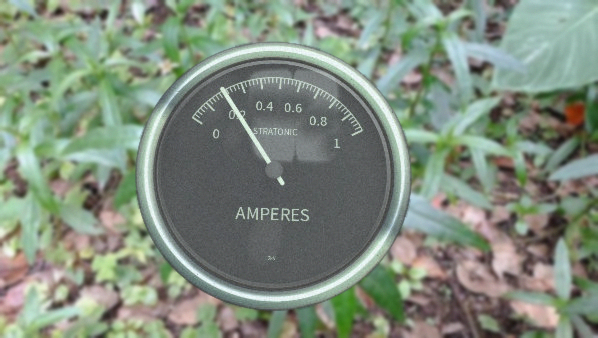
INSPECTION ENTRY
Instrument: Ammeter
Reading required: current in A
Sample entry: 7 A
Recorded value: 0.2 A
